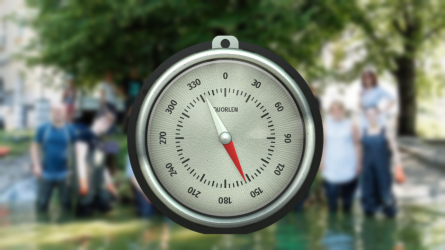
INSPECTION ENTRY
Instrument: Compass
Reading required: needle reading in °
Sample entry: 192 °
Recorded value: 155 °
